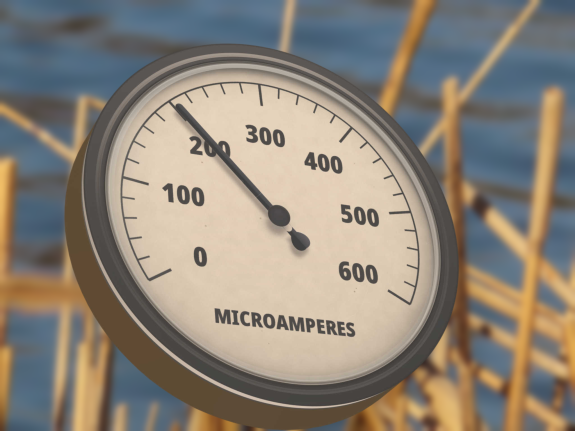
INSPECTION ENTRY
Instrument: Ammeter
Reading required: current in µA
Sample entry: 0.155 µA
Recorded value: 200 µA
